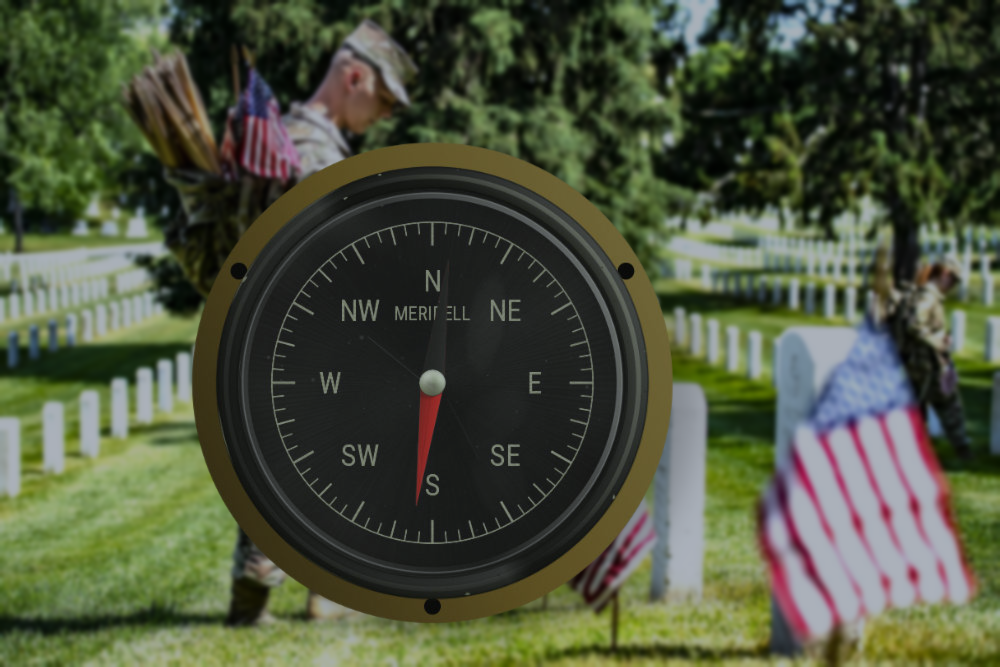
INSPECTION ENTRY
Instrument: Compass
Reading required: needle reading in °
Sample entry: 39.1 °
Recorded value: 187.5 °
